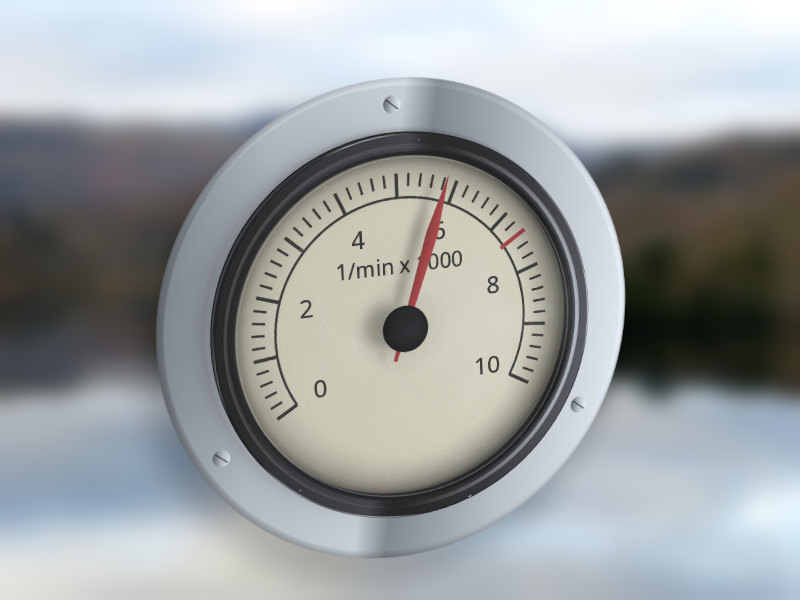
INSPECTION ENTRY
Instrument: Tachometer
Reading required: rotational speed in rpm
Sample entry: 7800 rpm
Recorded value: 5800 rpm
